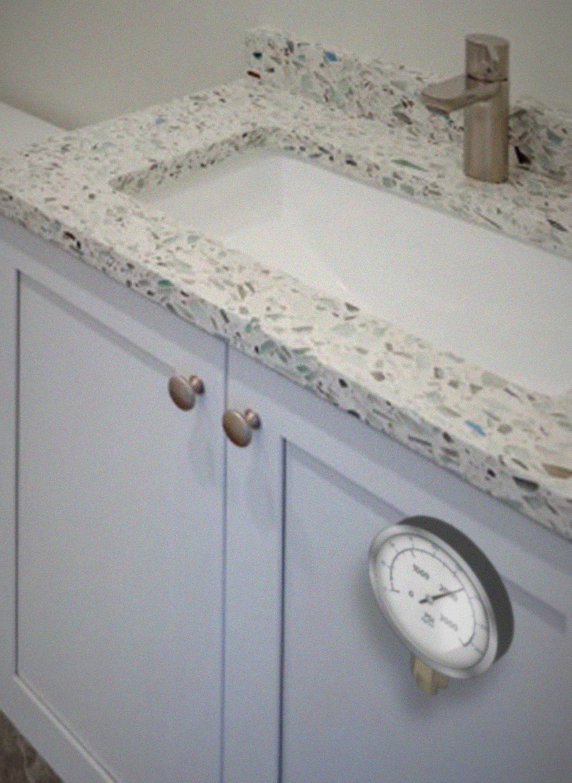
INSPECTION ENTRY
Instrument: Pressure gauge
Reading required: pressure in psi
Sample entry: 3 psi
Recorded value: 2000 psi
